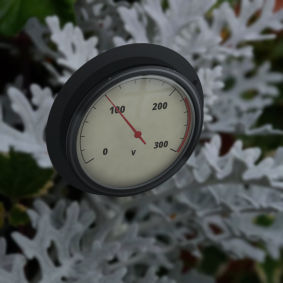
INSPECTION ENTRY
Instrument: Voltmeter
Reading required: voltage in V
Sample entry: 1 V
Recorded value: 100 V
